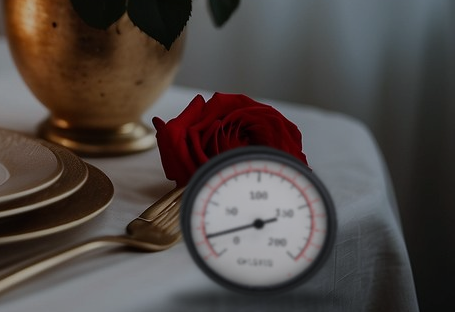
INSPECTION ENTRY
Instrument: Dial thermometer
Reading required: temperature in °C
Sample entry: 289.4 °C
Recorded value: 20 °C
